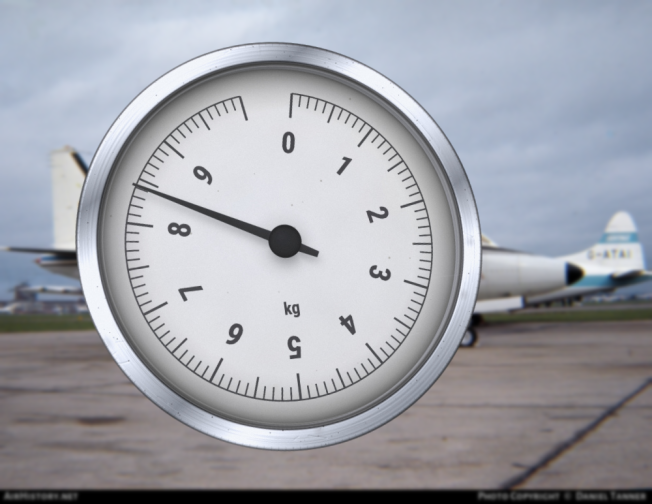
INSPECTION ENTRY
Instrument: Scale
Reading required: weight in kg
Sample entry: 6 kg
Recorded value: 8.4 kg
